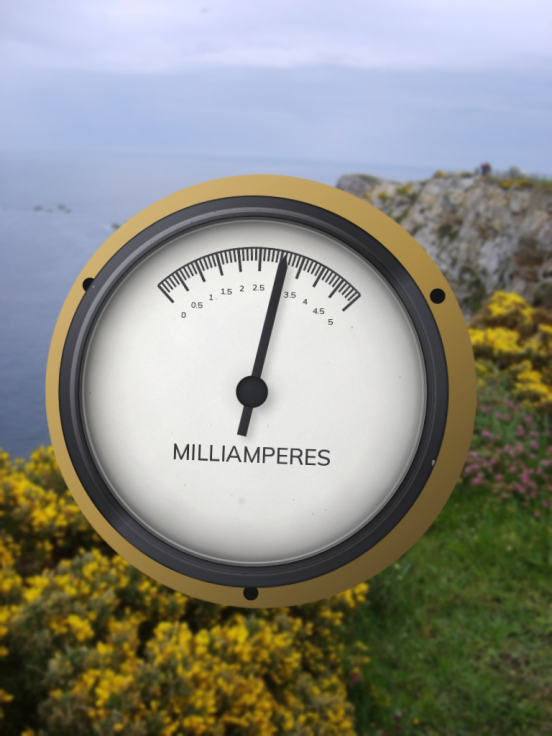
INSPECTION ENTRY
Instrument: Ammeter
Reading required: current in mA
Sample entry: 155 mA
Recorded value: 3.1 mA
